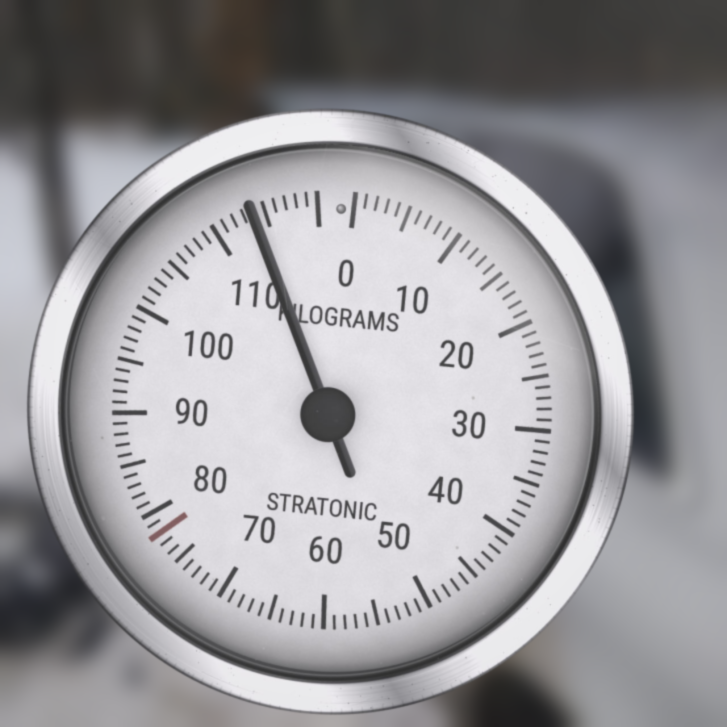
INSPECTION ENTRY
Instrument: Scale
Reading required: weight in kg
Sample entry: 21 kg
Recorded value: 114 kg
